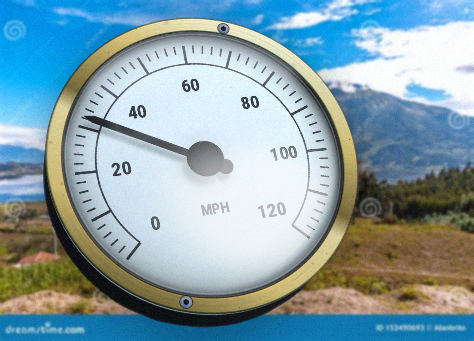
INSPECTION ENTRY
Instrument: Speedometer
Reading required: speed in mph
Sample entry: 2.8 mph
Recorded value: 32 mph
